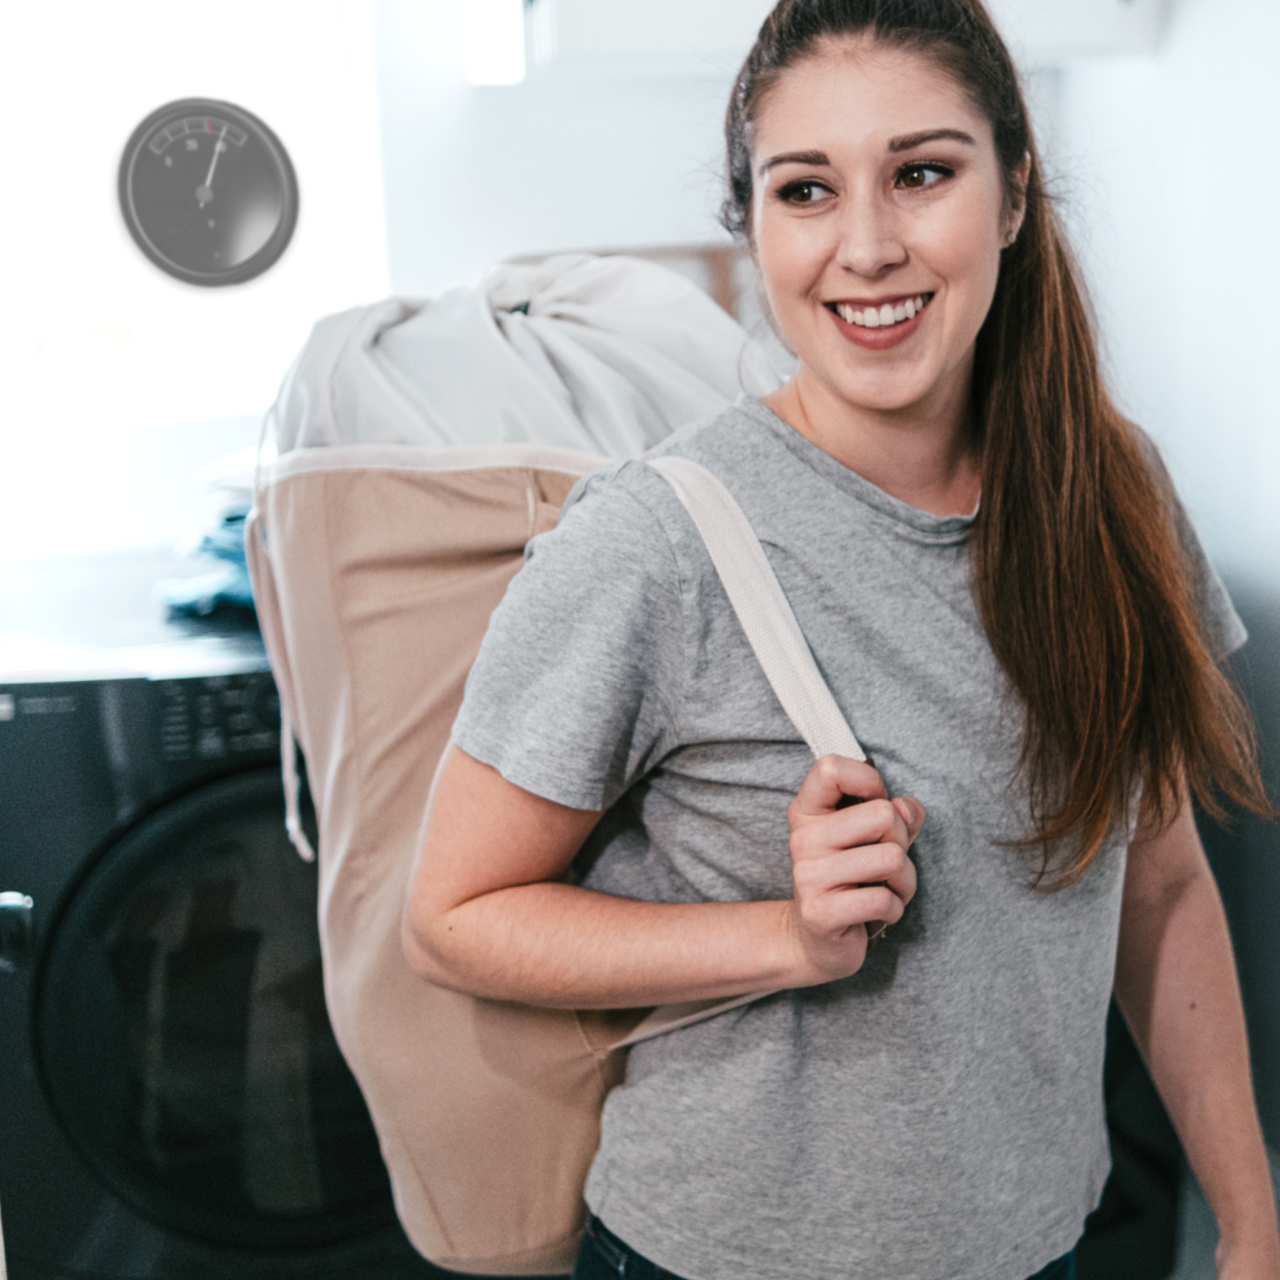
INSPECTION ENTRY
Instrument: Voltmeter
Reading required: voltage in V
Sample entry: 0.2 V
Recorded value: 40 V
